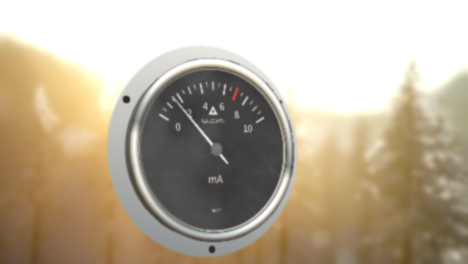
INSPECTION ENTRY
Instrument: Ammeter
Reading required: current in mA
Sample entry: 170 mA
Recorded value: 1.5 mA
